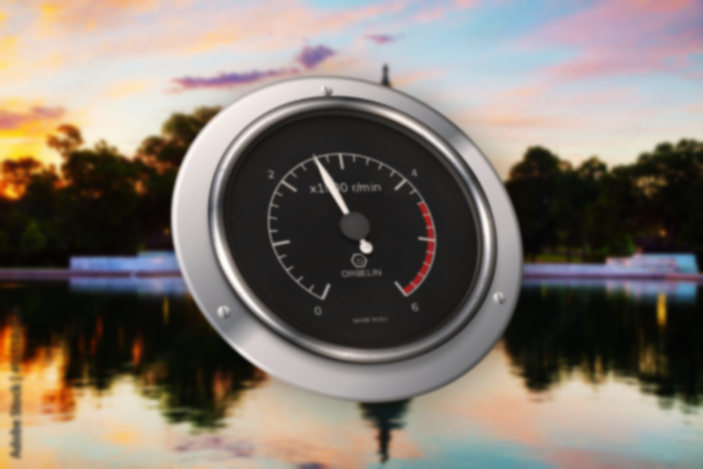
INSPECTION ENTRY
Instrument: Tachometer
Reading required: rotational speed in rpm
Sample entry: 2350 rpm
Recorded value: 2600 rpm
